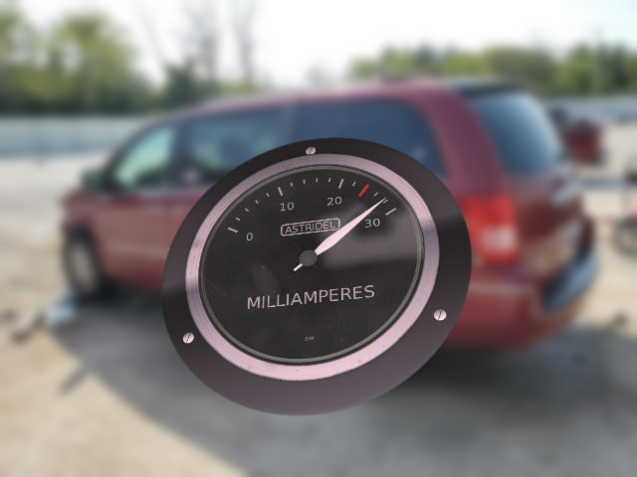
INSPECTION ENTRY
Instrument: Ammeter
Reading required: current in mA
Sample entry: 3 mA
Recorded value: 28 mA
